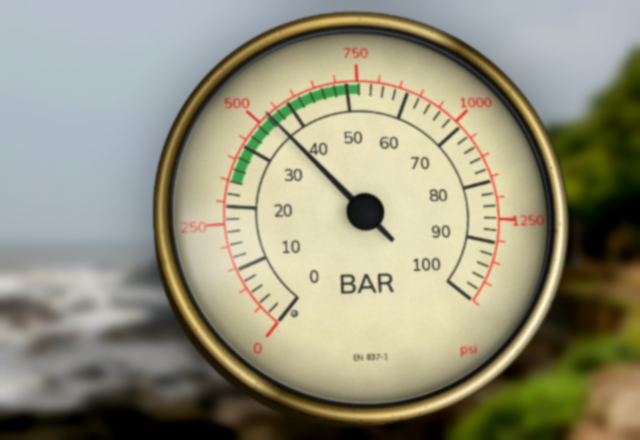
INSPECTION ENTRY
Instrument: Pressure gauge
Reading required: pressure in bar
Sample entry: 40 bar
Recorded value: 36 bar
